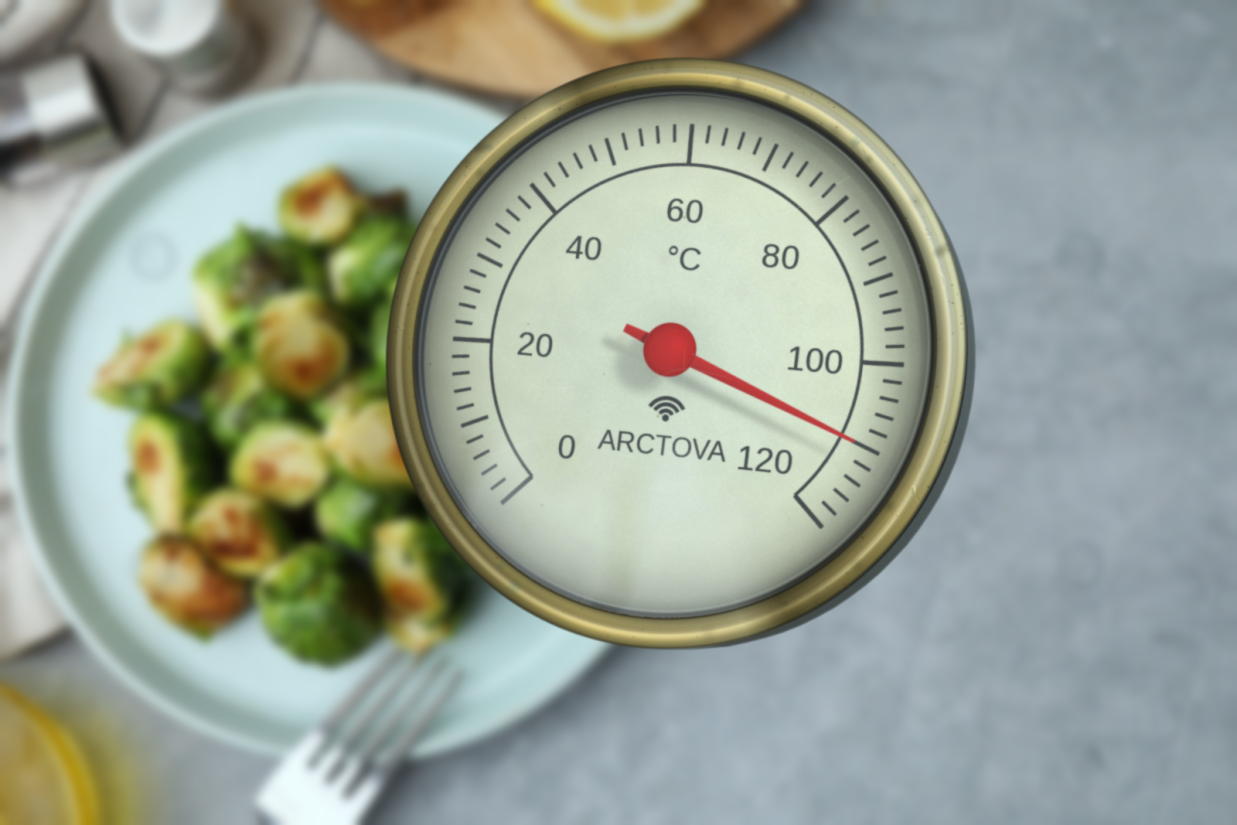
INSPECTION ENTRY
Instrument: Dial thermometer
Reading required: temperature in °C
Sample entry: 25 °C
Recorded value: 110 °C
